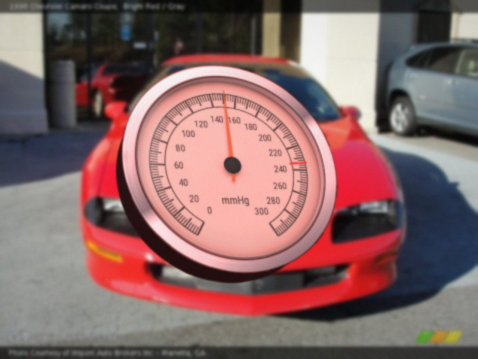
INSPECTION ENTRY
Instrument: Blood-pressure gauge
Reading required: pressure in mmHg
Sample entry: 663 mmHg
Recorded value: 150 mmHg
